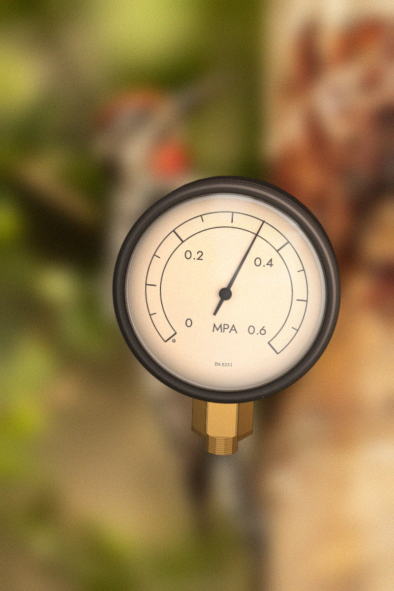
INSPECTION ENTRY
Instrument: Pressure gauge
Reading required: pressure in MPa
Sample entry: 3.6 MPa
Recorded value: 0.35 MPa
